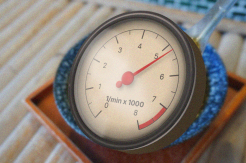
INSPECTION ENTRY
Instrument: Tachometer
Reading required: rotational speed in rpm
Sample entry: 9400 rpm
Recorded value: 5250 rpm
